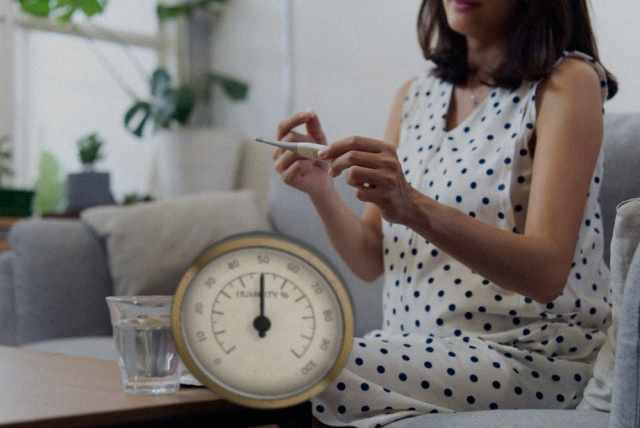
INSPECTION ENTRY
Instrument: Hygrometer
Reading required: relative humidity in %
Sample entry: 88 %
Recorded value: 50 %
